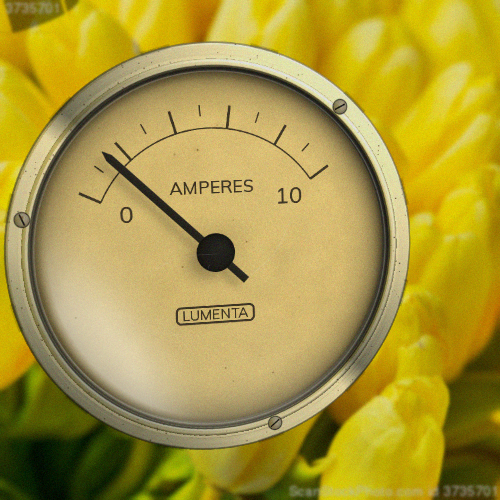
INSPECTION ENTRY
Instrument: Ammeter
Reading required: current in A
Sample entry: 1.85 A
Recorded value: 1.5 A
